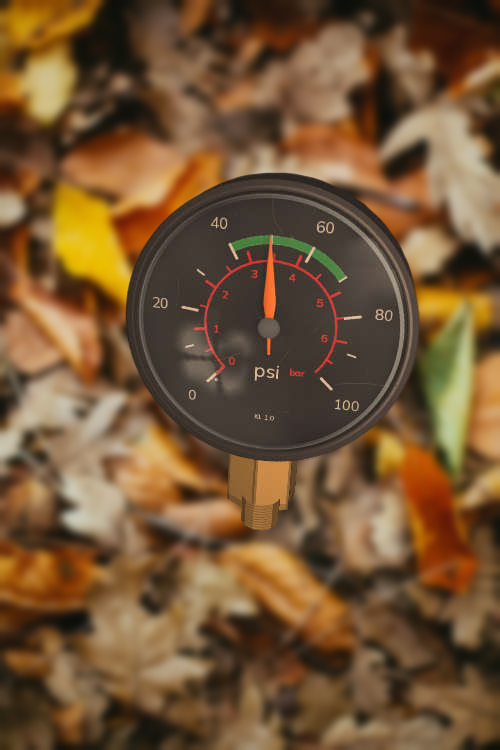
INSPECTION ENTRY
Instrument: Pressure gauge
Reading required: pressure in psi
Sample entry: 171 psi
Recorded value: 50 psi
